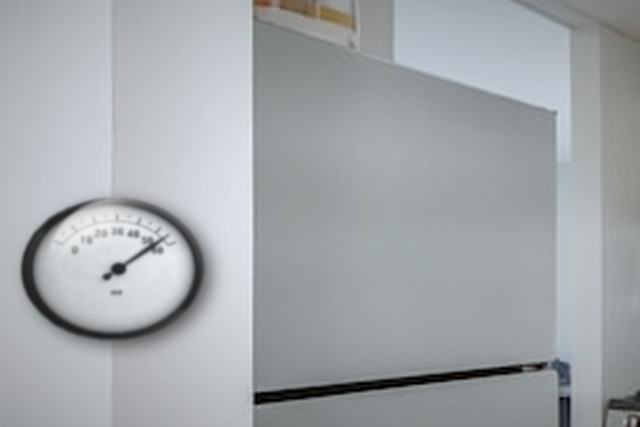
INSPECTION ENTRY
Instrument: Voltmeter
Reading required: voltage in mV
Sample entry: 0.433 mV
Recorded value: 55 mV
